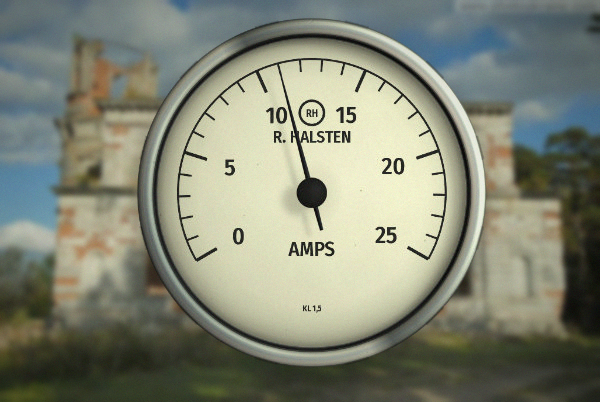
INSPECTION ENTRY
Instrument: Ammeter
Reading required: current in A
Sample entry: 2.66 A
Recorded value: 11 A
